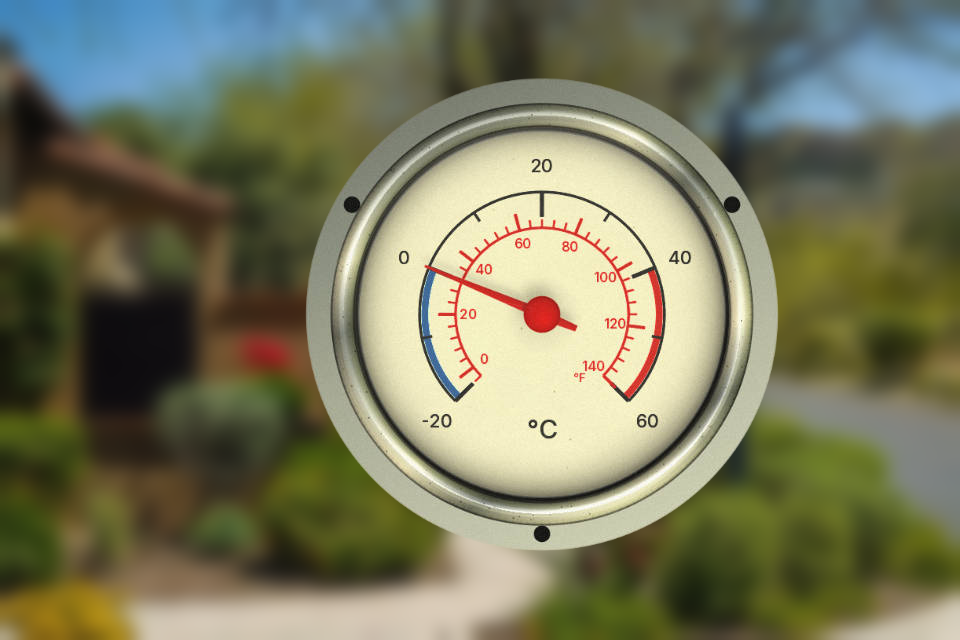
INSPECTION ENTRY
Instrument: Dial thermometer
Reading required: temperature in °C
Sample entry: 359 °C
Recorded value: 0 °C
